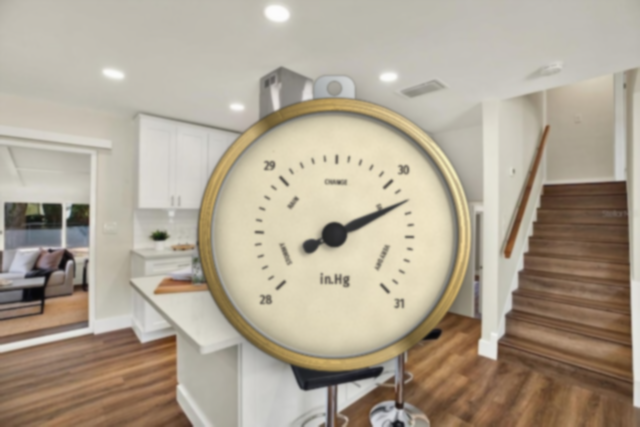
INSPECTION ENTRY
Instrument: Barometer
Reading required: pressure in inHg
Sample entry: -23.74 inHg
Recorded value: 30.2 inHg
